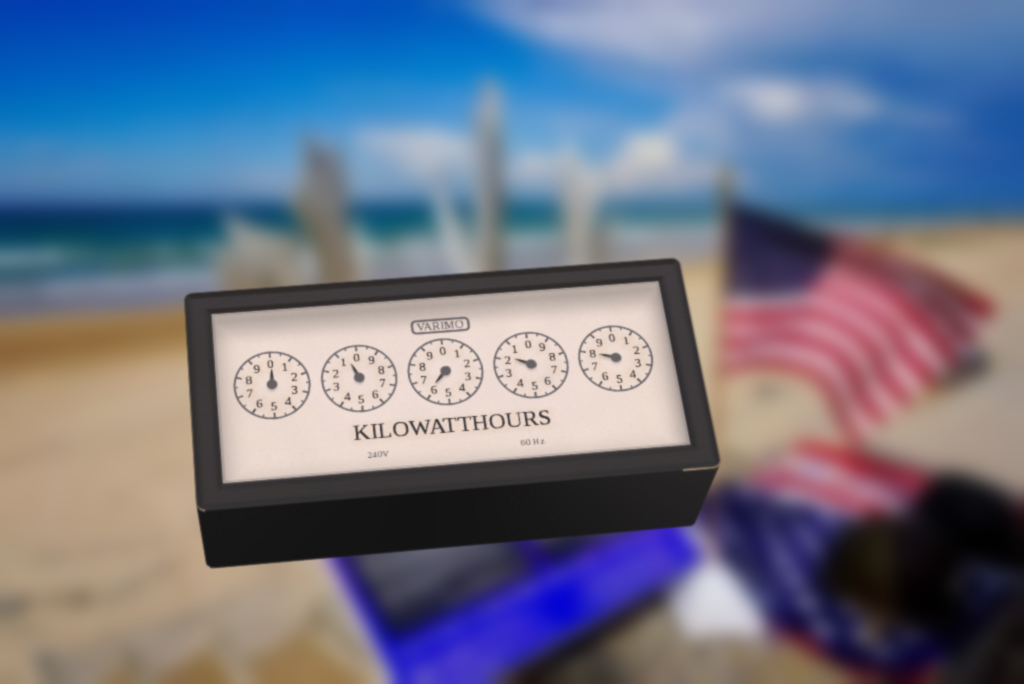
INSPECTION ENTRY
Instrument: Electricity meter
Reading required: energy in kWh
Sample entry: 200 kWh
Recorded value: 618 kWh
